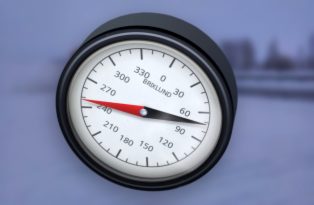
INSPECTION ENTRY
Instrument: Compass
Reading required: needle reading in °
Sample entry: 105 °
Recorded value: 250 °
